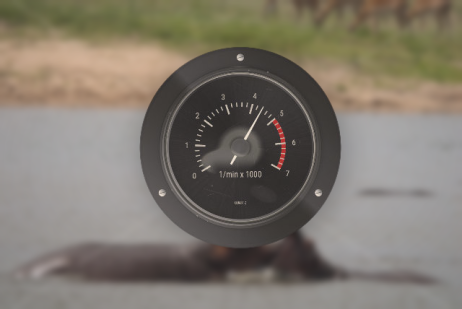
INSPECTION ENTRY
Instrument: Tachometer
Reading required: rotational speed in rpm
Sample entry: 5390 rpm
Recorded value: 4400 rpm
